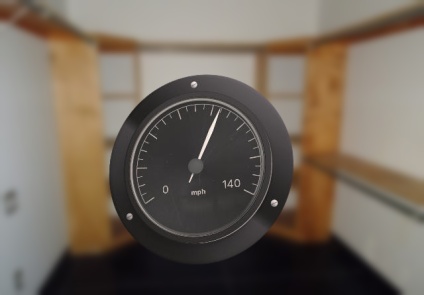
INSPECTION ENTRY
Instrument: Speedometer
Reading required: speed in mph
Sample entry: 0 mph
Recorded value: 85 mph
